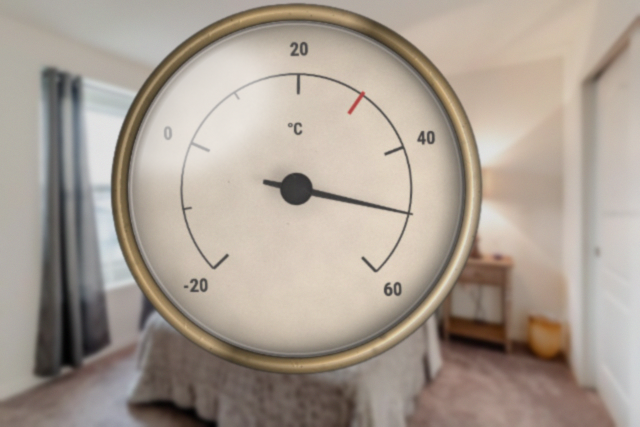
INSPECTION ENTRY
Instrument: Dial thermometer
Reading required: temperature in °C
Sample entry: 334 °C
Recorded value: 50 °C
